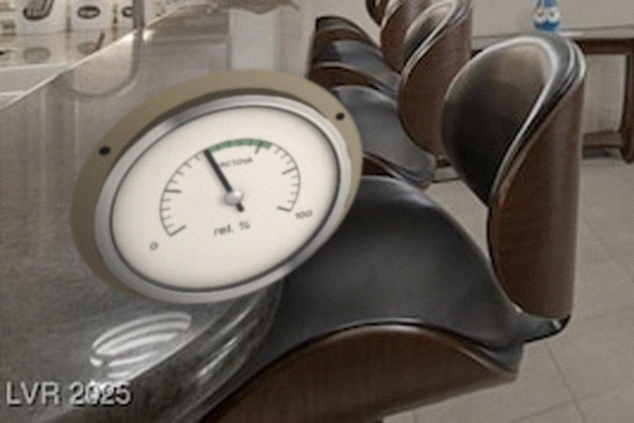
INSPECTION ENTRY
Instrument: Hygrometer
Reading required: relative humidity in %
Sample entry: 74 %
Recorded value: 40 %
